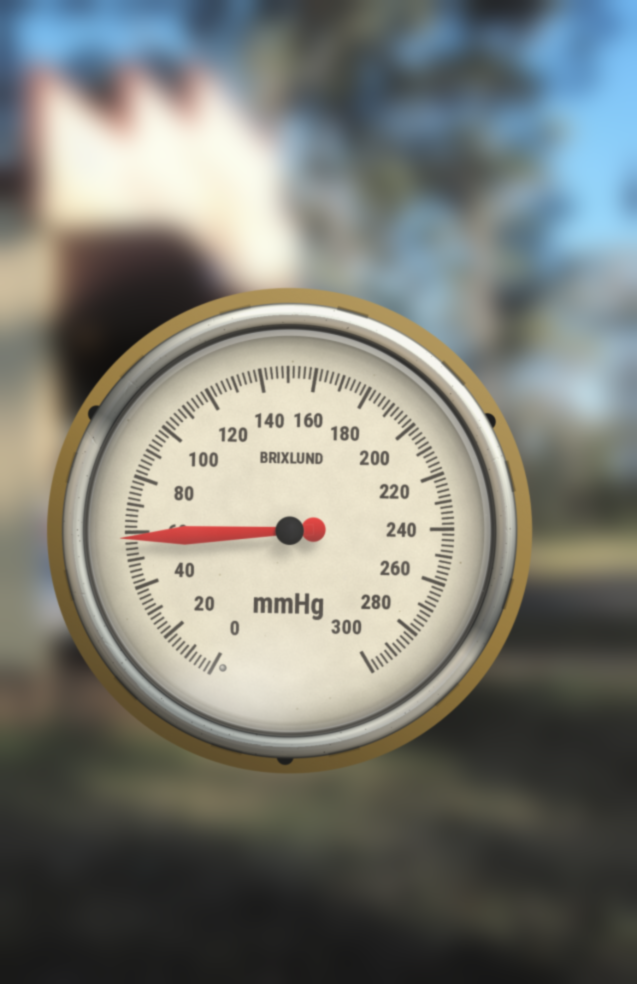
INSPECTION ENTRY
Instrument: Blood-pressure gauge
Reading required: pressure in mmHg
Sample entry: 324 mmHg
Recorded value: 58 mmHg
